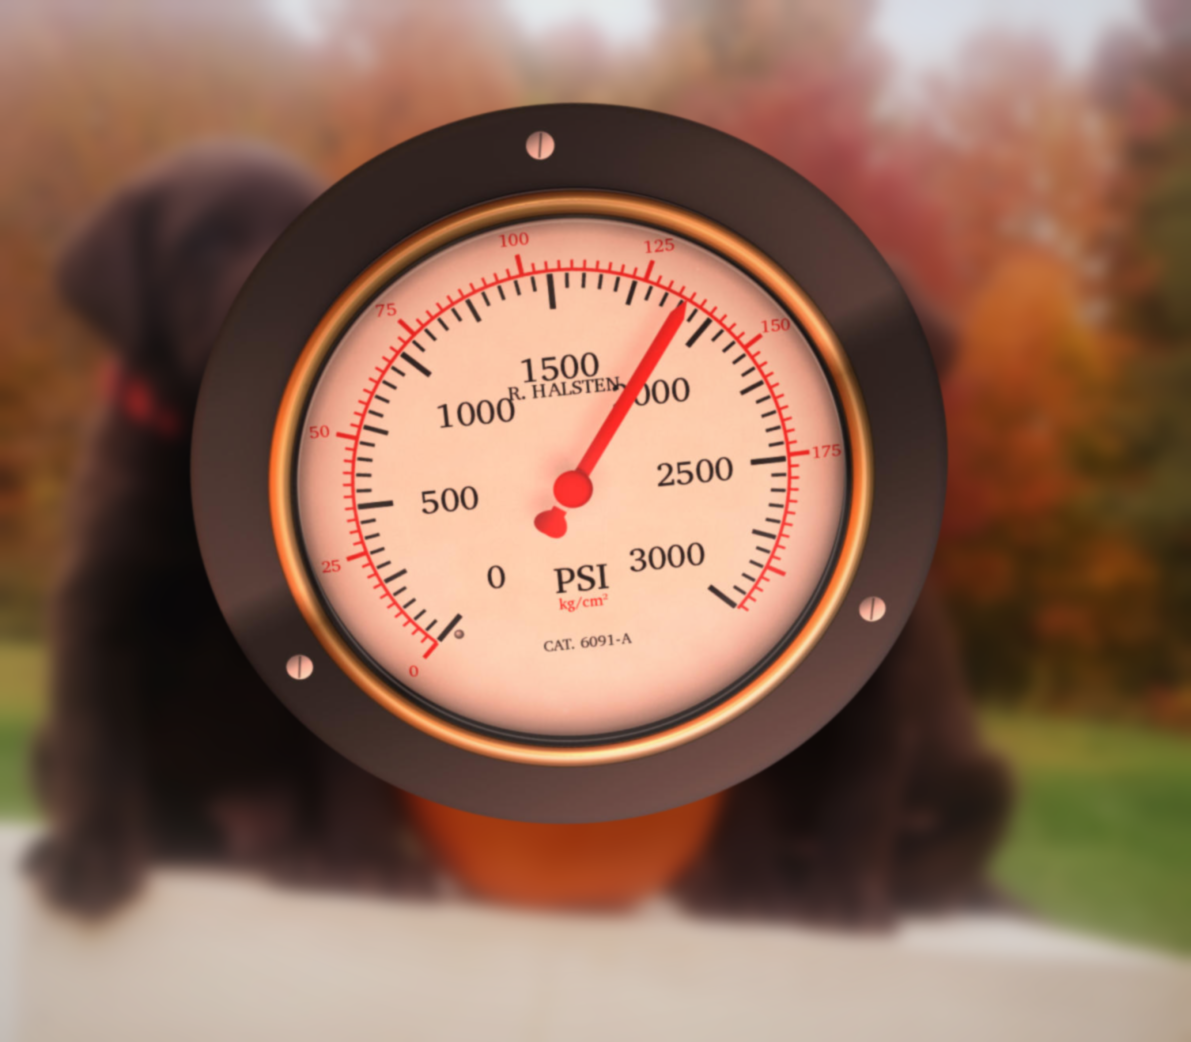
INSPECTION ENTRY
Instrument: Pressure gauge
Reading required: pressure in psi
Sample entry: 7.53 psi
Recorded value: 1900 psi
